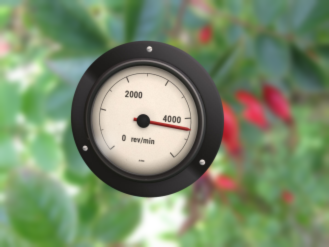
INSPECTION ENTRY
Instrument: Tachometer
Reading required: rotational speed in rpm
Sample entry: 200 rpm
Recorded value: 4250 rpm
